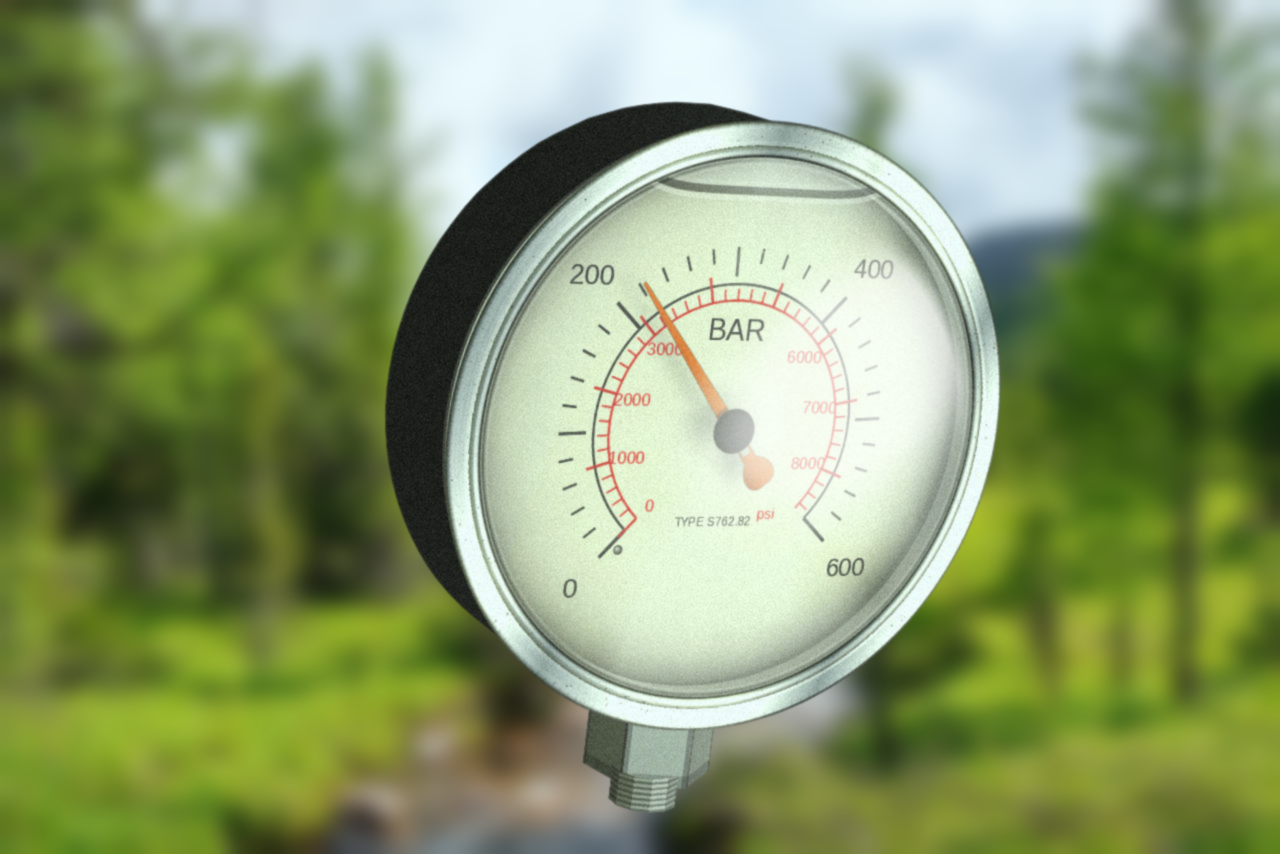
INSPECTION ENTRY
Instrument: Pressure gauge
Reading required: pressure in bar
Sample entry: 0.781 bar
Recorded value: 220 bar
